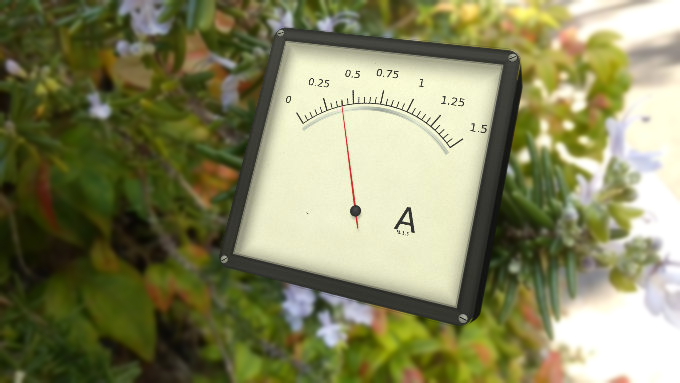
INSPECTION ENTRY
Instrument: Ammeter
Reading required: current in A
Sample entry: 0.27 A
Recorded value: 0.4 A
